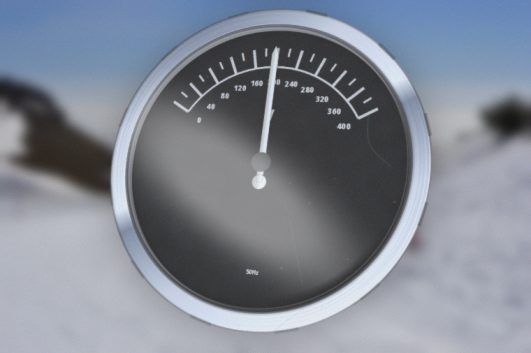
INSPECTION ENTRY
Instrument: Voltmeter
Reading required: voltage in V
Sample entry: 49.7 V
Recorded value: 200 V
